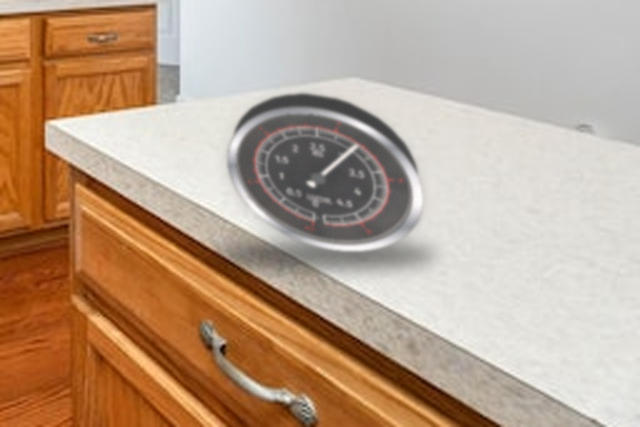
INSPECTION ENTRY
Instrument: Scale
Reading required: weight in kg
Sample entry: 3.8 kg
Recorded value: 3 kg
